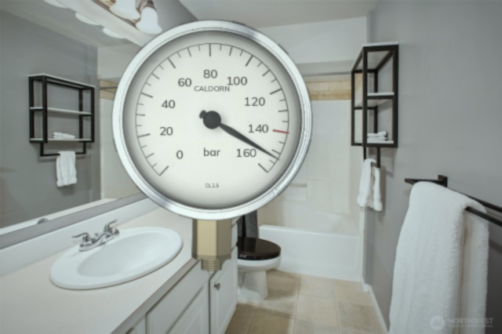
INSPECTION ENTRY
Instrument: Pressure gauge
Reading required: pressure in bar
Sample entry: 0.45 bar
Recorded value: 152.5 bar
